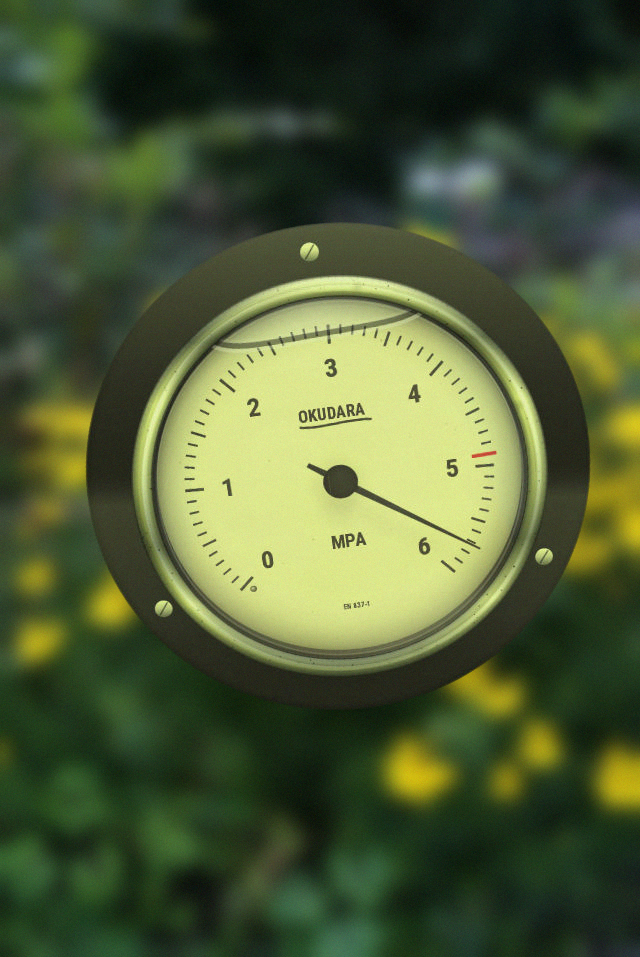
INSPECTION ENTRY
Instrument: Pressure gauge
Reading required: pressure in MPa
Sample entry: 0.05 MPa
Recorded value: 5.7 MPa
